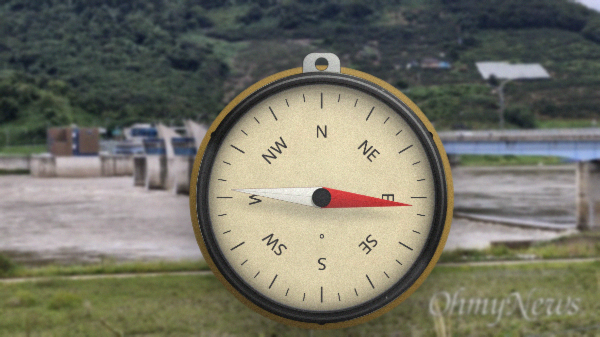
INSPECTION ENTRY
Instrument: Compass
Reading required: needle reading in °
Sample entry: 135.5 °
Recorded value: 95 °
